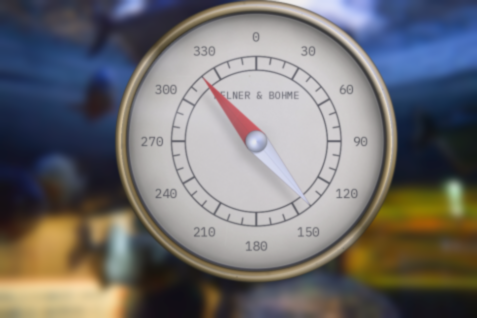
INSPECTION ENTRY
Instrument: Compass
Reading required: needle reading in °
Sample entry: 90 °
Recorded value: 320 °
